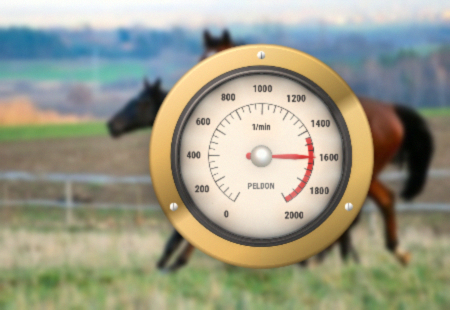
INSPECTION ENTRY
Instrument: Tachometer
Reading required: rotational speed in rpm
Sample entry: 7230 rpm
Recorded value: 1600 rpm
